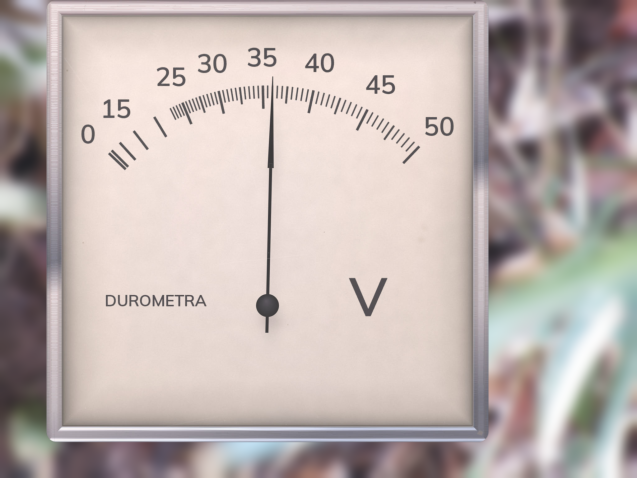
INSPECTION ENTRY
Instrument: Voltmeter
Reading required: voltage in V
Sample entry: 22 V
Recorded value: 36 V
